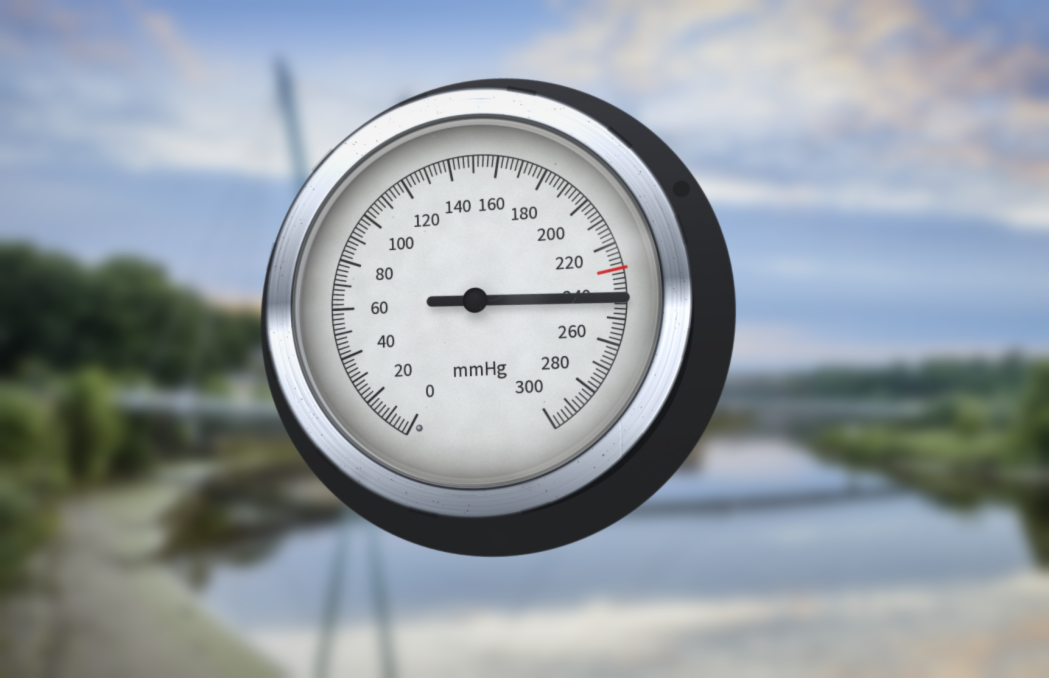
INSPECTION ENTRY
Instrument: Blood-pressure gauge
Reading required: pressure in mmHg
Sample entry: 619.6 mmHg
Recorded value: 242 mmHg
